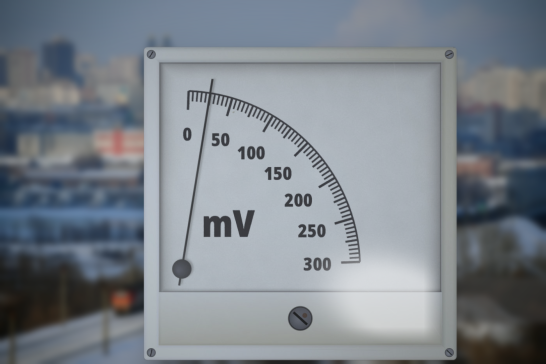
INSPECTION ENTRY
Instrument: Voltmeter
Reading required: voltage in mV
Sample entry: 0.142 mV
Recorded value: 25 mV
